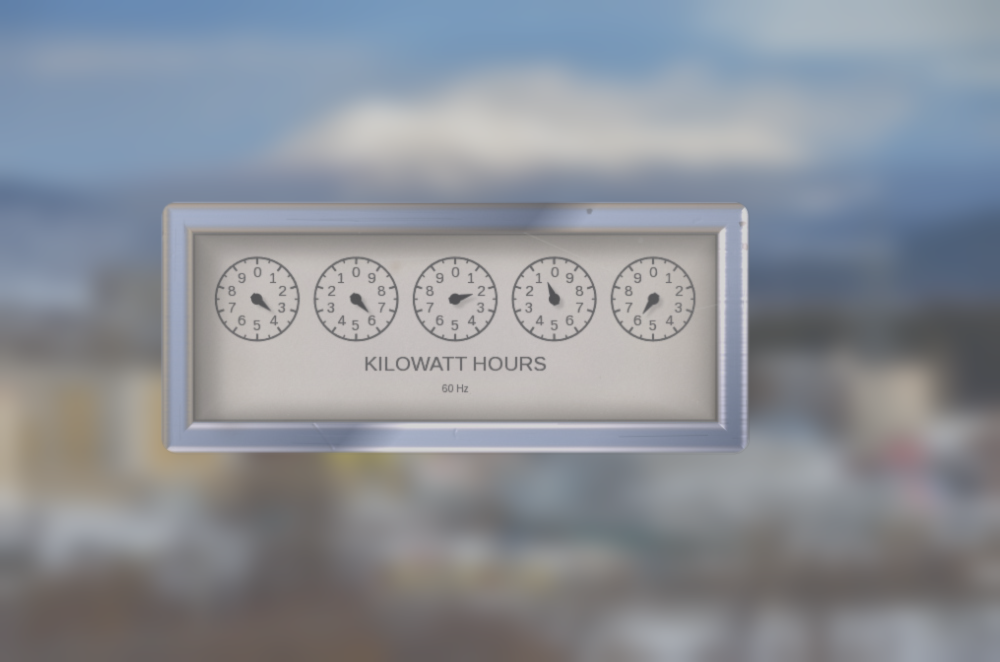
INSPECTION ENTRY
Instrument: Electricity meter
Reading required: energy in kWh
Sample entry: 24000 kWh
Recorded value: 36206 kWh
